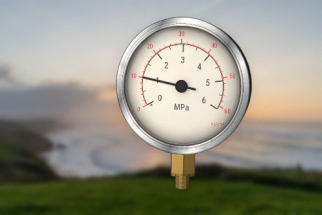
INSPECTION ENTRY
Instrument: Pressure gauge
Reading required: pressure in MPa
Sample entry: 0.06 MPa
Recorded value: 1 MPa
